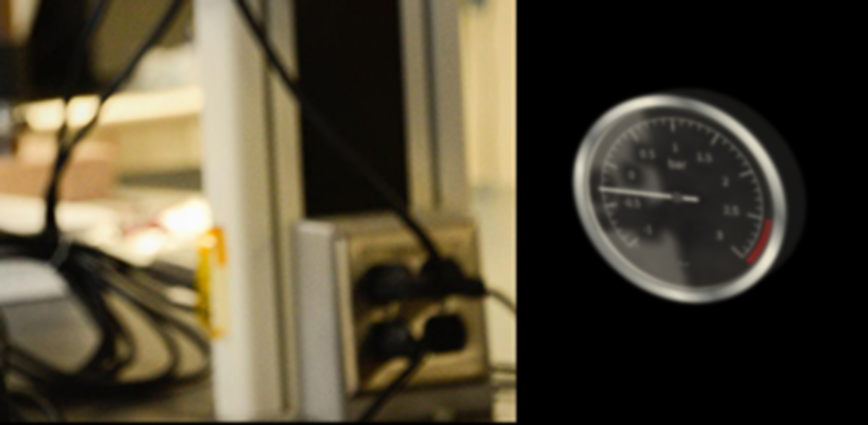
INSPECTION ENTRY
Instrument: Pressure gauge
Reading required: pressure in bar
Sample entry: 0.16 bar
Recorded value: -0.3 bar
